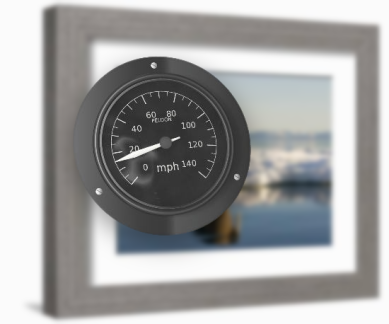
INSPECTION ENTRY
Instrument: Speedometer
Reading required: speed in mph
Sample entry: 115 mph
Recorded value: 15 mph
